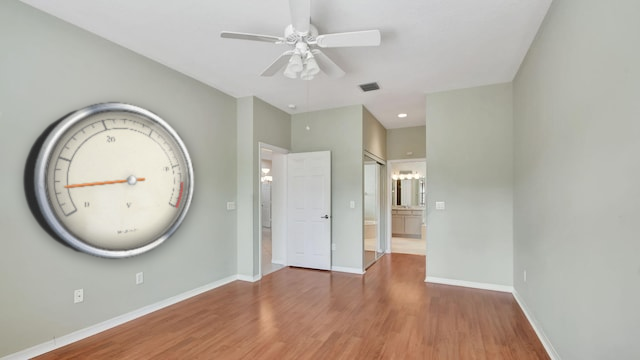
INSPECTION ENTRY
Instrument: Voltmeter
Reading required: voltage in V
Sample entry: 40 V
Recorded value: 5 V
